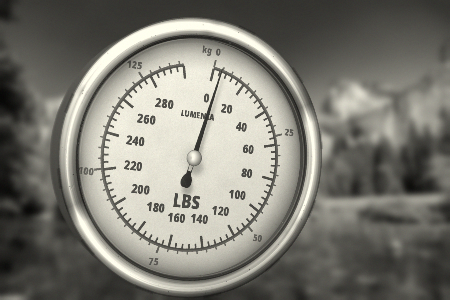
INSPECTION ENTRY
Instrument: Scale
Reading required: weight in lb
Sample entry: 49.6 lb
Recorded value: 4 lb
